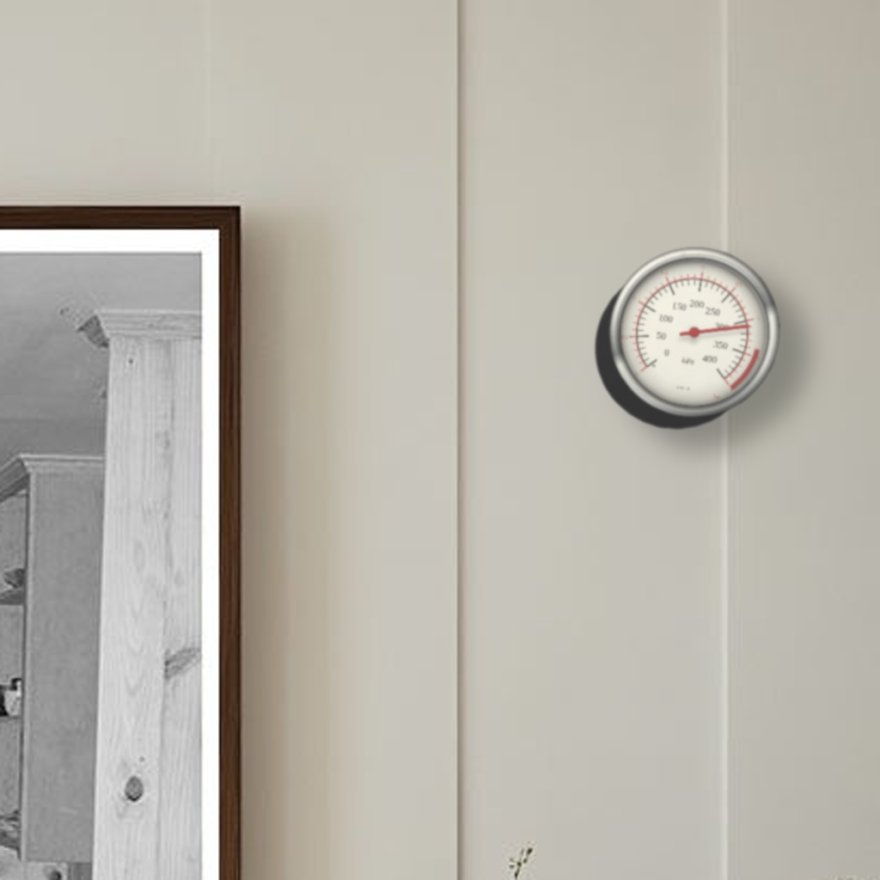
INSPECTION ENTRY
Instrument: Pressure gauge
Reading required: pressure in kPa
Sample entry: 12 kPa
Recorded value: 310 kPa
